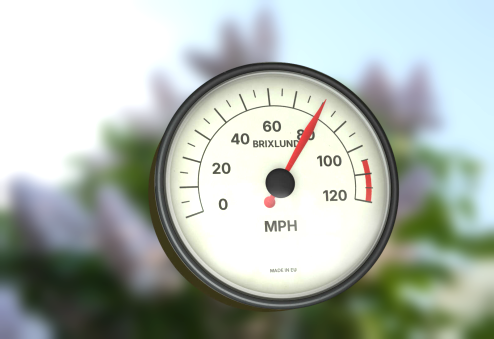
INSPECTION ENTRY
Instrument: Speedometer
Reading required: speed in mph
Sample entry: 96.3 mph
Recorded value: 80 mph
